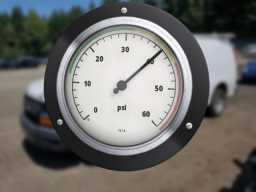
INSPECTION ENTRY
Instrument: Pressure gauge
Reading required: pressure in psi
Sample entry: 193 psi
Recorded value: 40 psi
